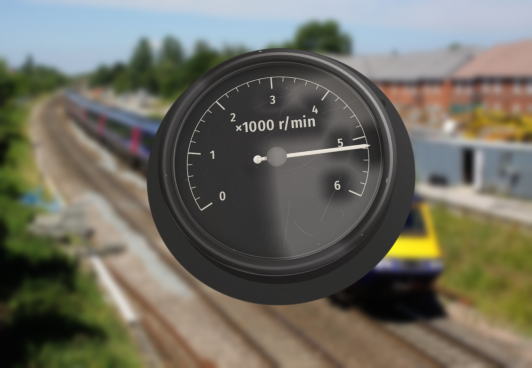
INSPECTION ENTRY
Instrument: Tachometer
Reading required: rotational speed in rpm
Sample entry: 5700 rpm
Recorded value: 5200 rpm
